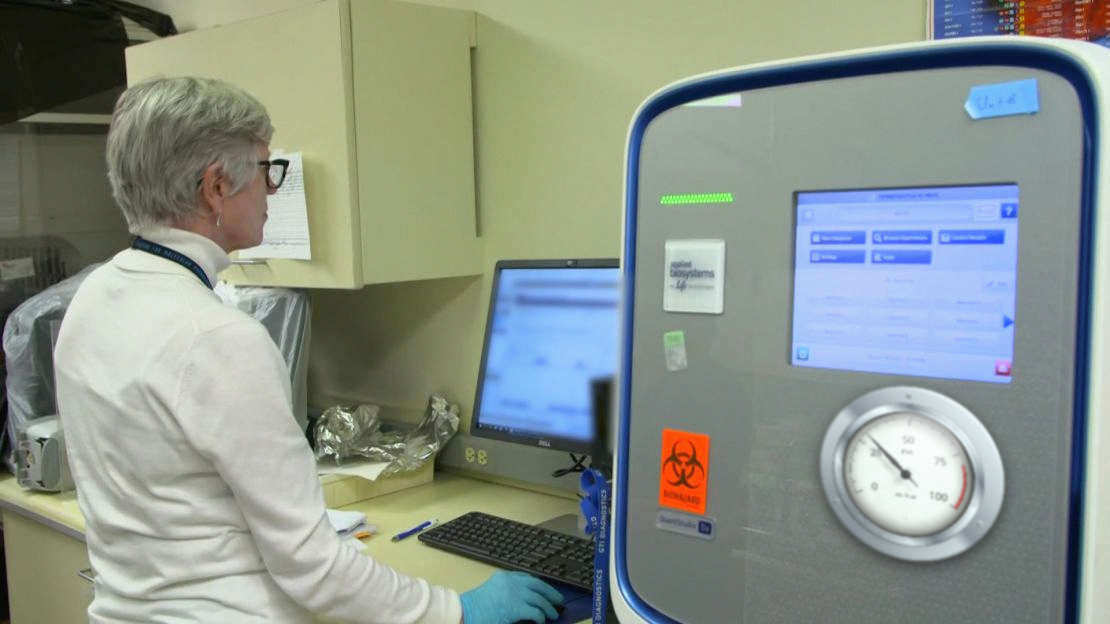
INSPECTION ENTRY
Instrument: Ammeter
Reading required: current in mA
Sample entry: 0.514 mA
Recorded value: 30 mA
